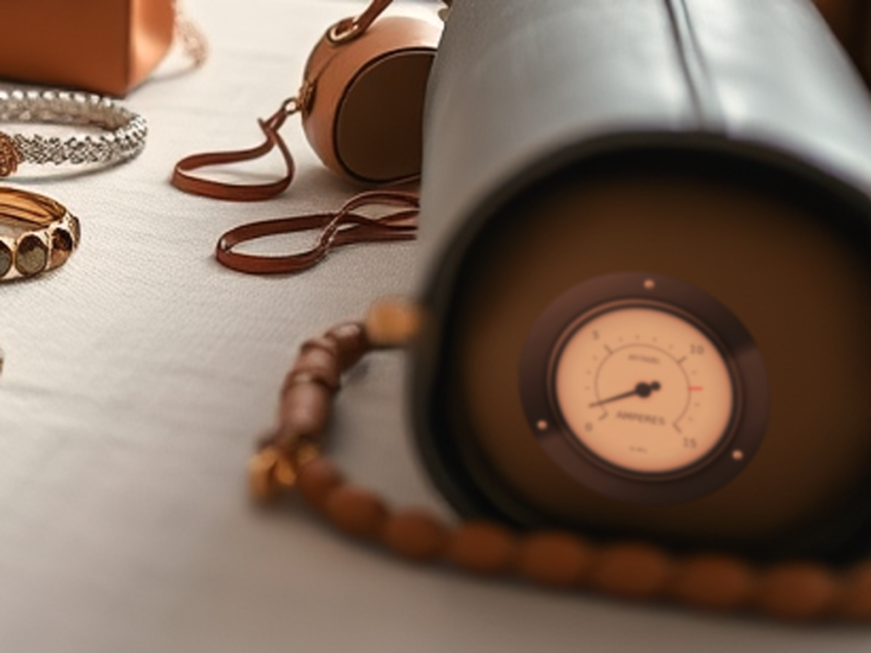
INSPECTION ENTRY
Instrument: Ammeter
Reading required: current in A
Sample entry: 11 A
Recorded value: 1 A
